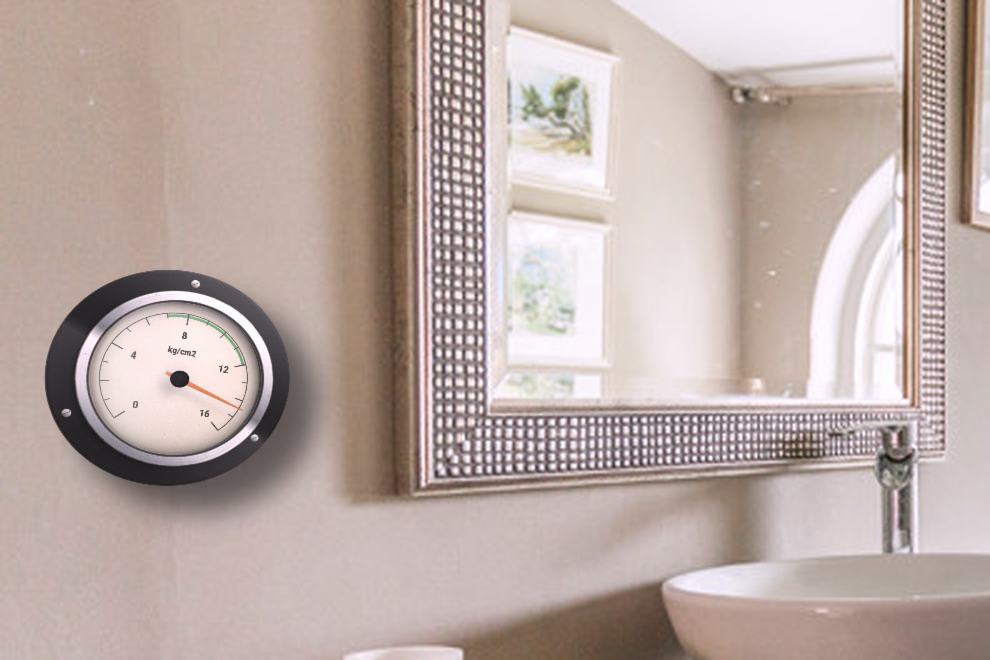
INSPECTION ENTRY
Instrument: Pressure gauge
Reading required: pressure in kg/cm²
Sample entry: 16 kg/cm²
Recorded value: 14.5 kg/cm²
